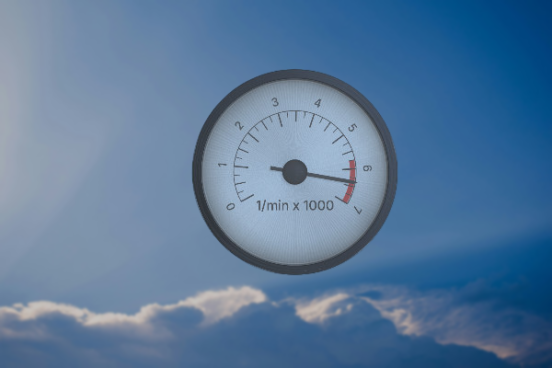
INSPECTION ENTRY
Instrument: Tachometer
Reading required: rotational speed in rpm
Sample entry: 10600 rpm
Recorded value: 6375 rpm
